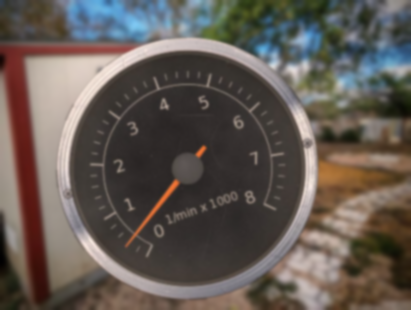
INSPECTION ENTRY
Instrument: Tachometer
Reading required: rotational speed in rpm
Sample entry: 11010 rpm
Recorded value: 400 rpm
